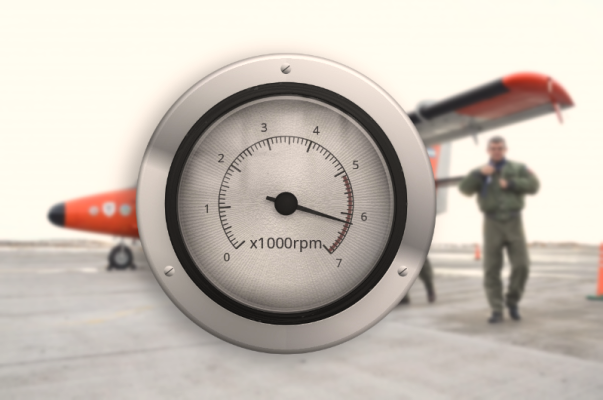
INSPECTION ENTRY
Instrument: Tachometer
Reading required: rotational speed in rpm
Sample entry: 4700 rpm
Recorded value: 6200 rpm
